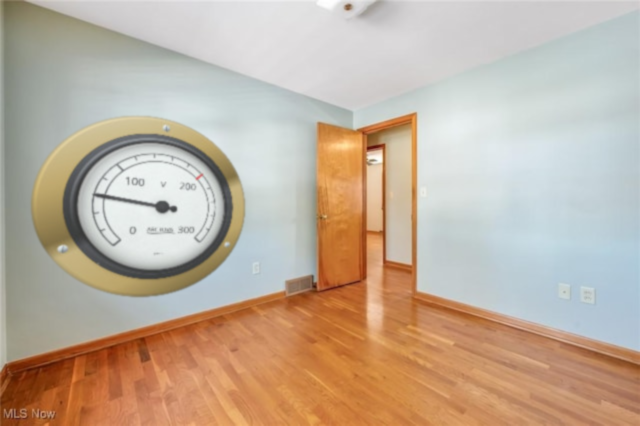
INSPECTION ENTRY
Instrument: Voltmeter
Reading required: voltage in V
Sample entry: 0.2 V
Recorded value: 60 V
